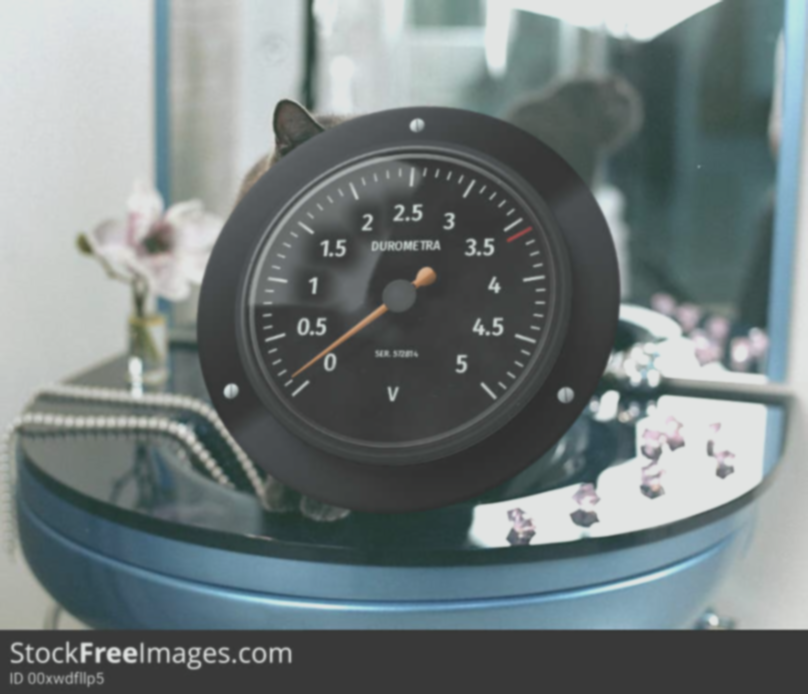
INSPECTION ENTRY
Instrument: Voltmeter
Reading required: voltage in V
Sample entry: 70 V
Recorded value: 0.1 V
